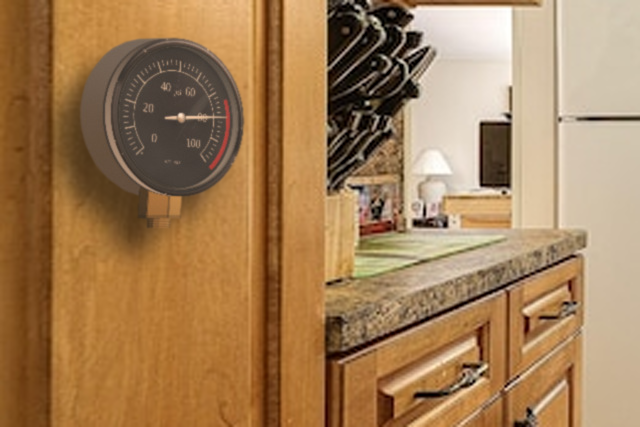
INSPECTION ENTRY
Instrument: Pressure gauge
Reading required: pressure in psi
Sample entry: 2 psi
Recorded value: 80 psi
